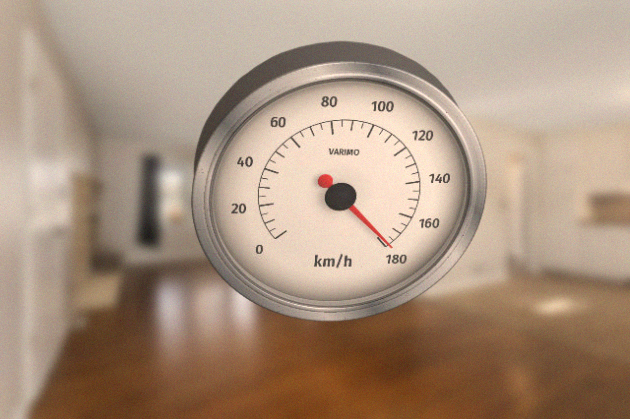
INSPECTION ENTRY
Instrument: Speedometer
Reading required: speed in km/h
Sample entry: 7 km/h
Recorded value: 177.5 km/h
